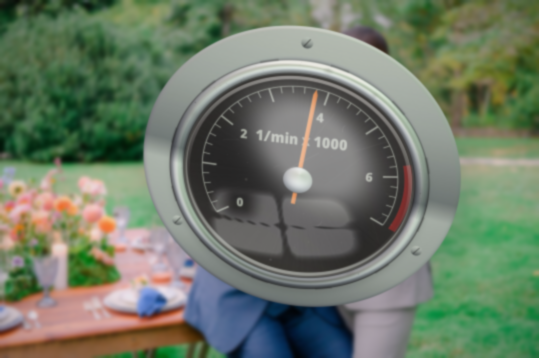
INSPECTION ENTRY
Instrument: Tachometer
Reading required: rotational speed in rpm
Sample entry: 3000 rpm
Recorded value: 3800 rpm
